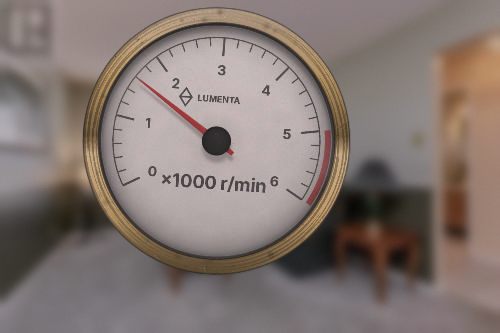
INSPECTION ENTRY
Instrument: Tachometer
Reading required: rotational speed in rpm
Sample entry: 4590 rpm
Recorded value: 1600 rpm
